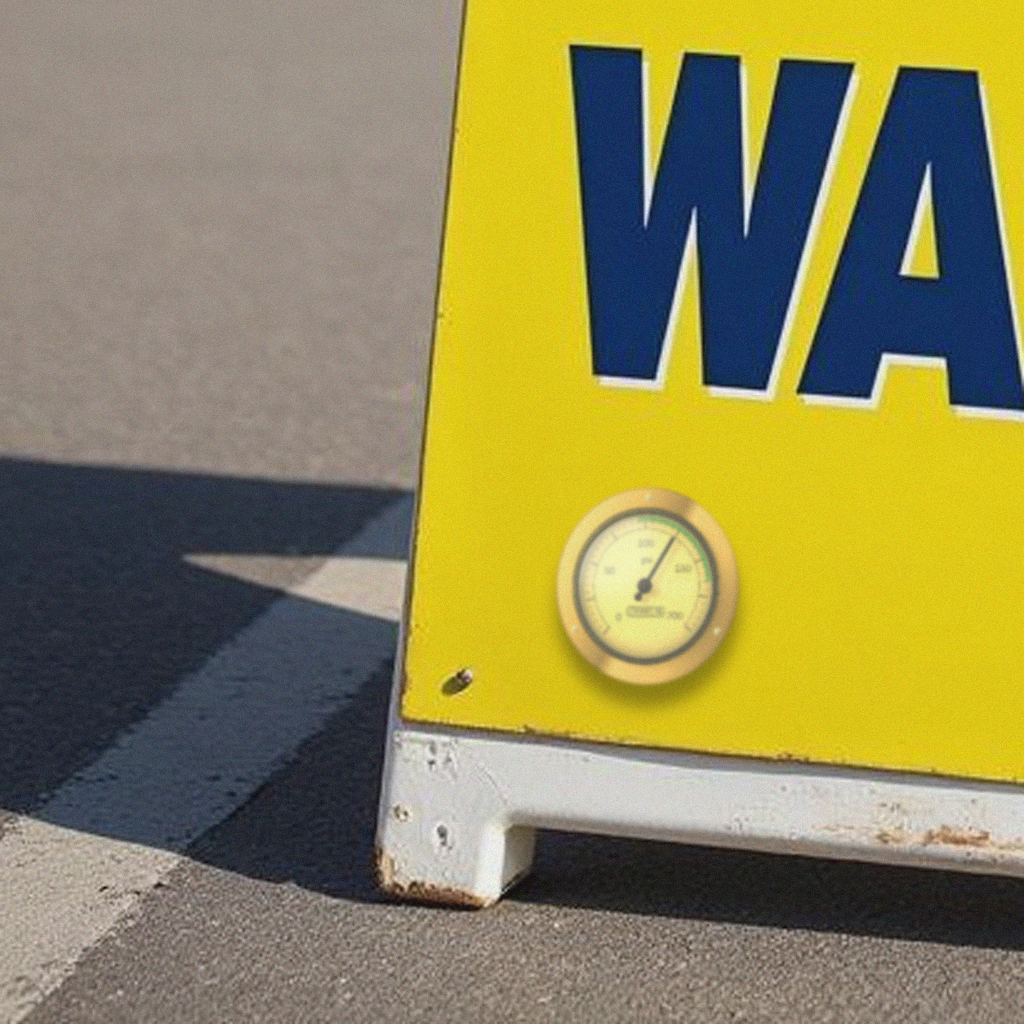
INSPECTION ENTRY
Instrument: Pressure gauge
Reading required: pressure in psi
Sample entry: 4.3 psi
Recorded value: 125 psi
